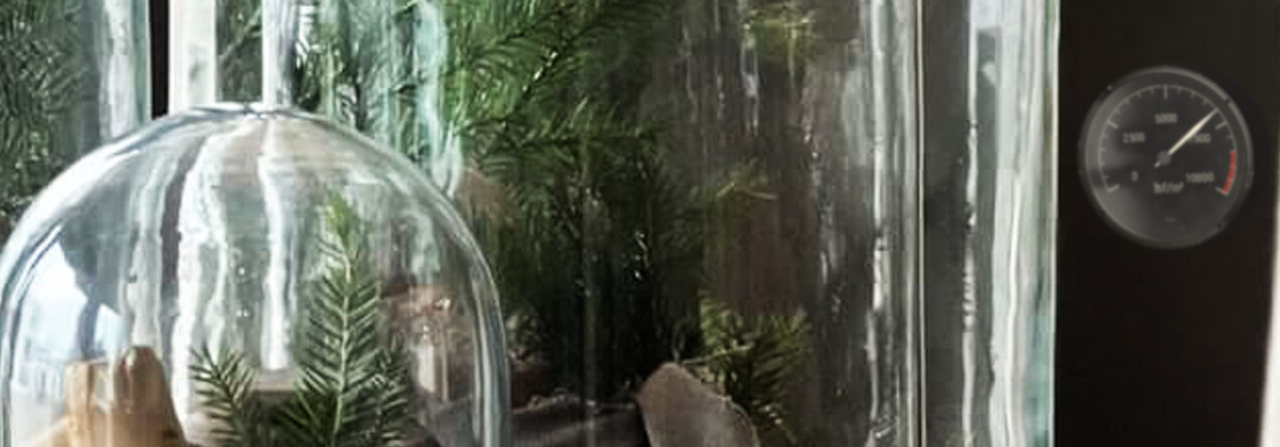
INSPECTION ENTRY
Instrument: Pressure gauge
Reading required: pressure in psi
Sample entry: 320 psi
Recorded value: 7000 psi
